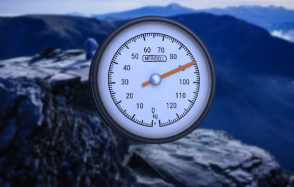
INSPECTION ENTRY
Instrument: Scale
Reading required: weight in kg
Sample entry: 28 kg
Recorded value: 90 kg
